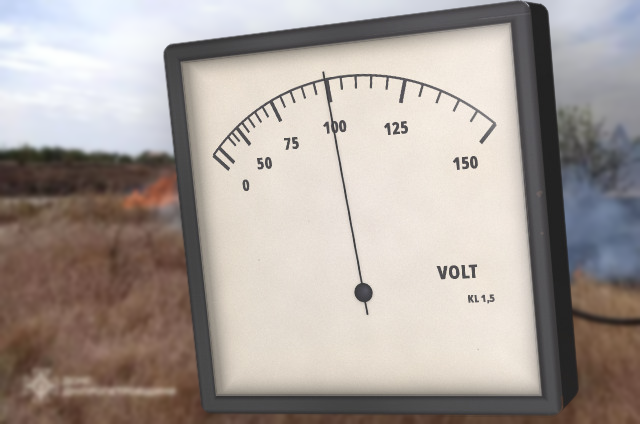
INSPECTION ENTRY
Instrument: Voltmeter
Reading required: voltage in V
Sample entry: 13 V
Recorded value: 100 V
